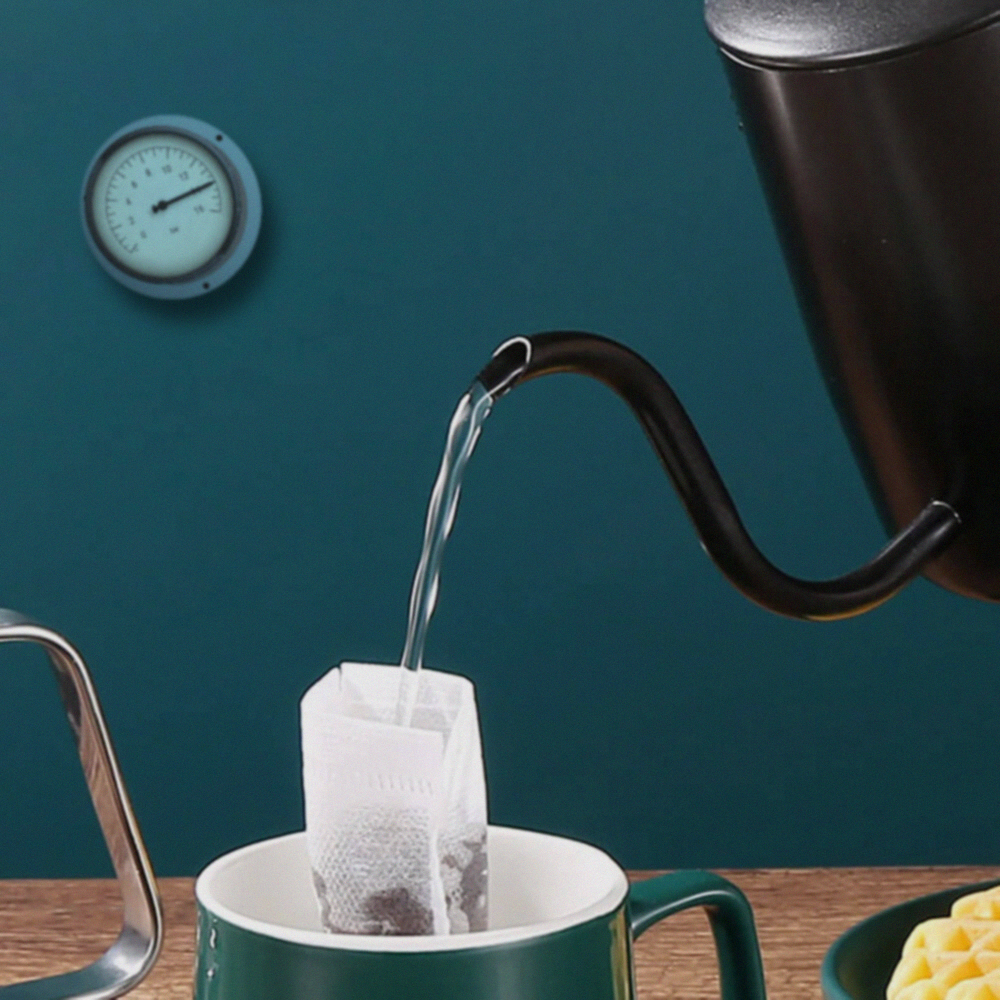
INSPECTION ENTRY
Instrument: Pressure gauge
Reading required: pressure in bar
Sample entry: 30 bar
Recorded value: 14 bar
